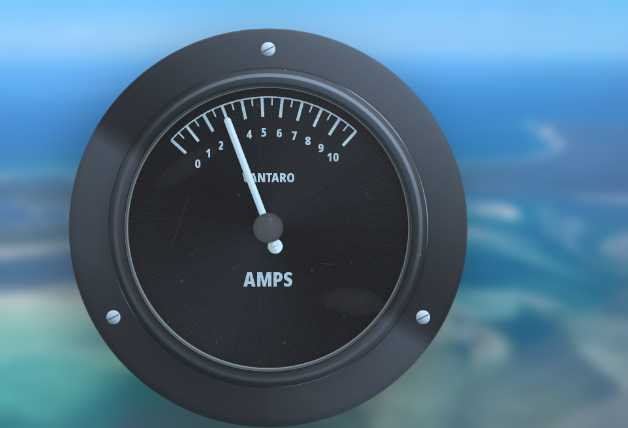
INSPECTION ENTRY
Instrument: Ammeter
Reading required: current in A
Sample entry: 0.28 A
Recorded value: 3 A
